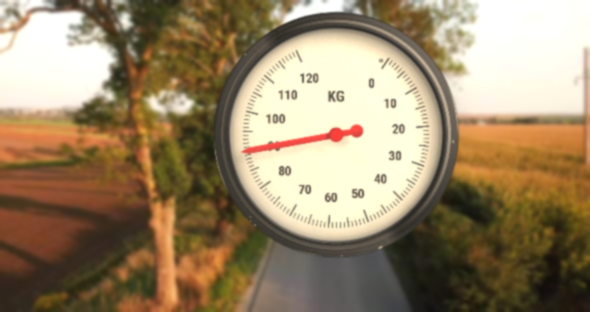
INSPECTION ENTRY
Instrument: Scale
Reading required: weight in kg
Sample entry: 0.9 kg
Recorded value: 90 kg
